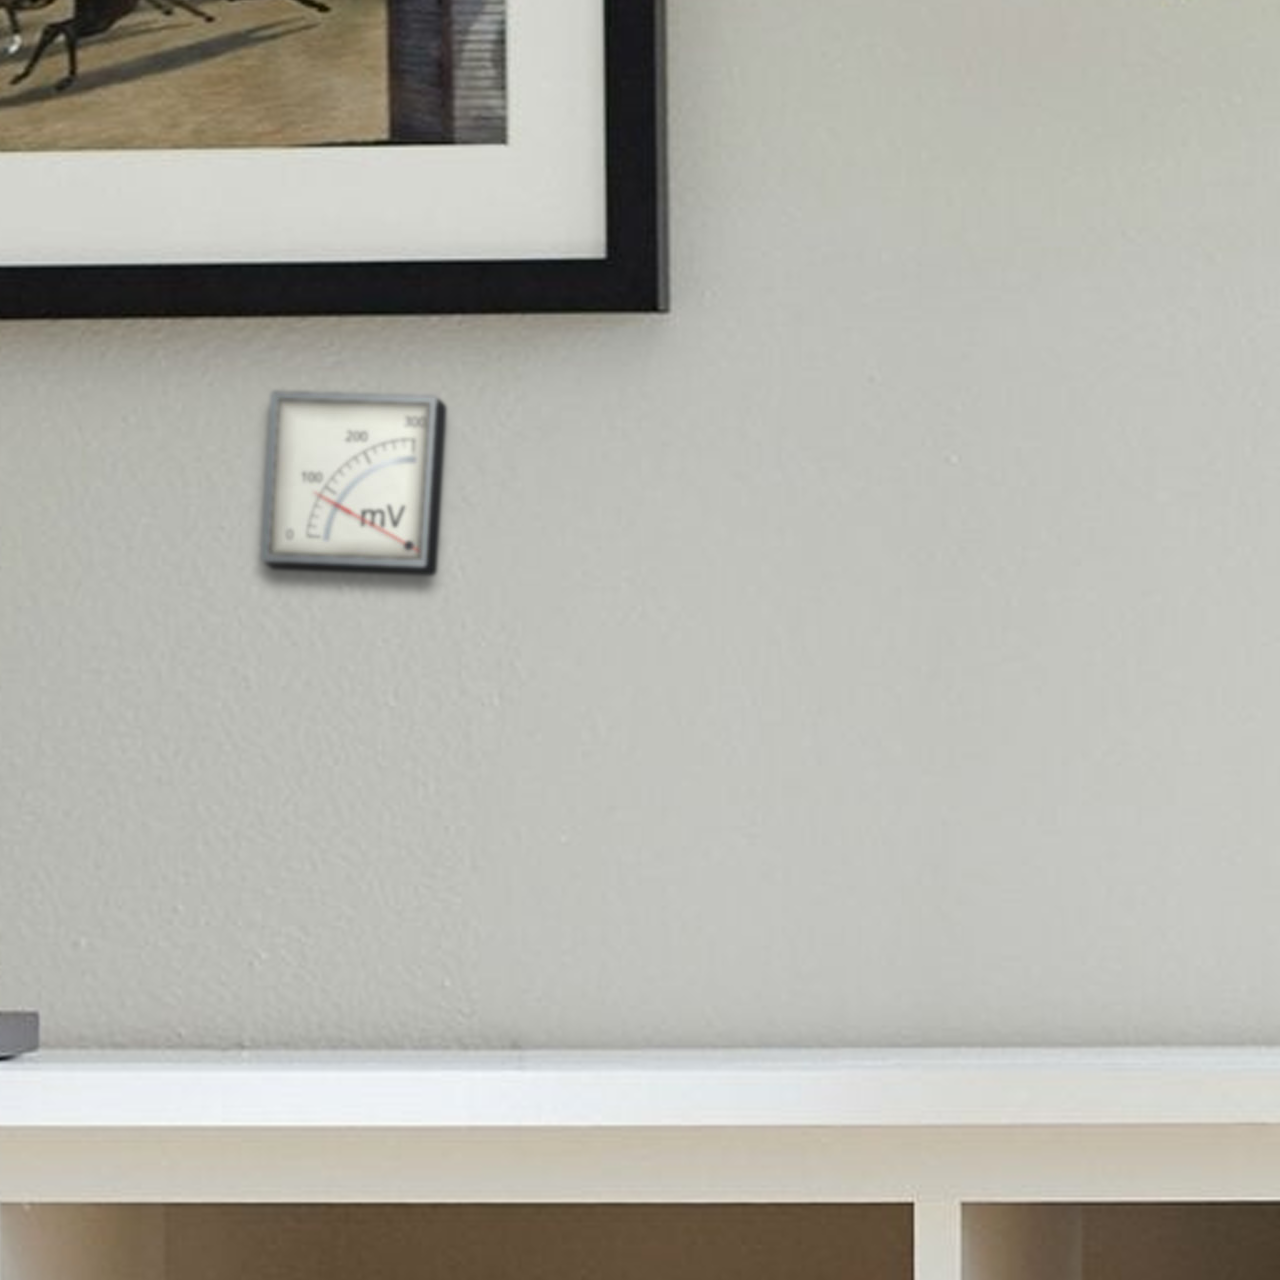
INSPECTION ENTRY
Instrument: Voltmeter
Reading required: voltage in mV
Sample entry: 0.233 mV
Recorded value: 80 mV
